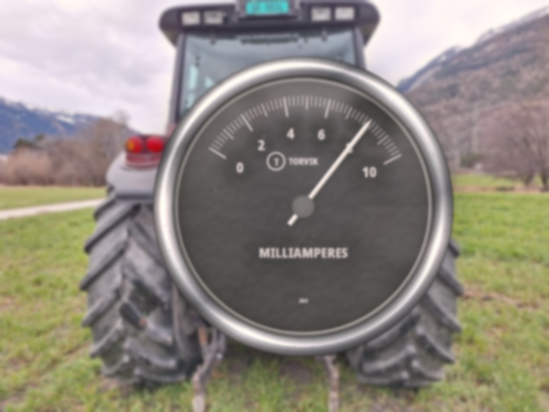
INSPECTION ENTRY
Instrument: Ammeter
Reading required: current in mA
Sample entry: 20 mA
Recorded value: 8 mA
